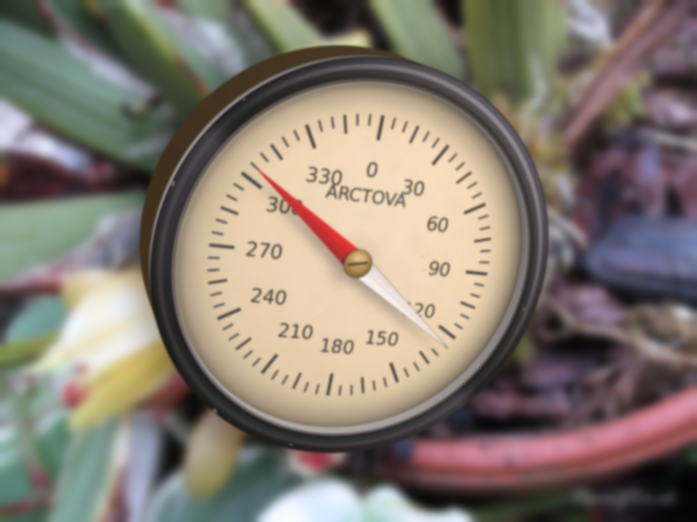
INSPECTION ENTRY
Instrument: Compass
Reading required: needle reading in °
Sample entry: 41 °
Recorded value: 305 °
